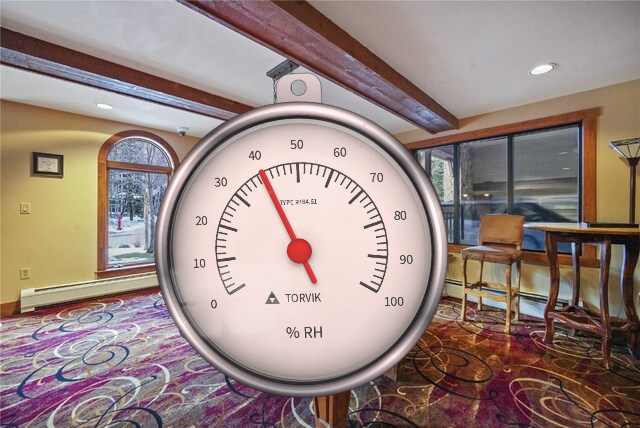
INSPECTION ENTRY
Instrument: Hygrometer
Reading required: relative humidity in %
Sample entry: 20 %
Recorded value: 40 %
